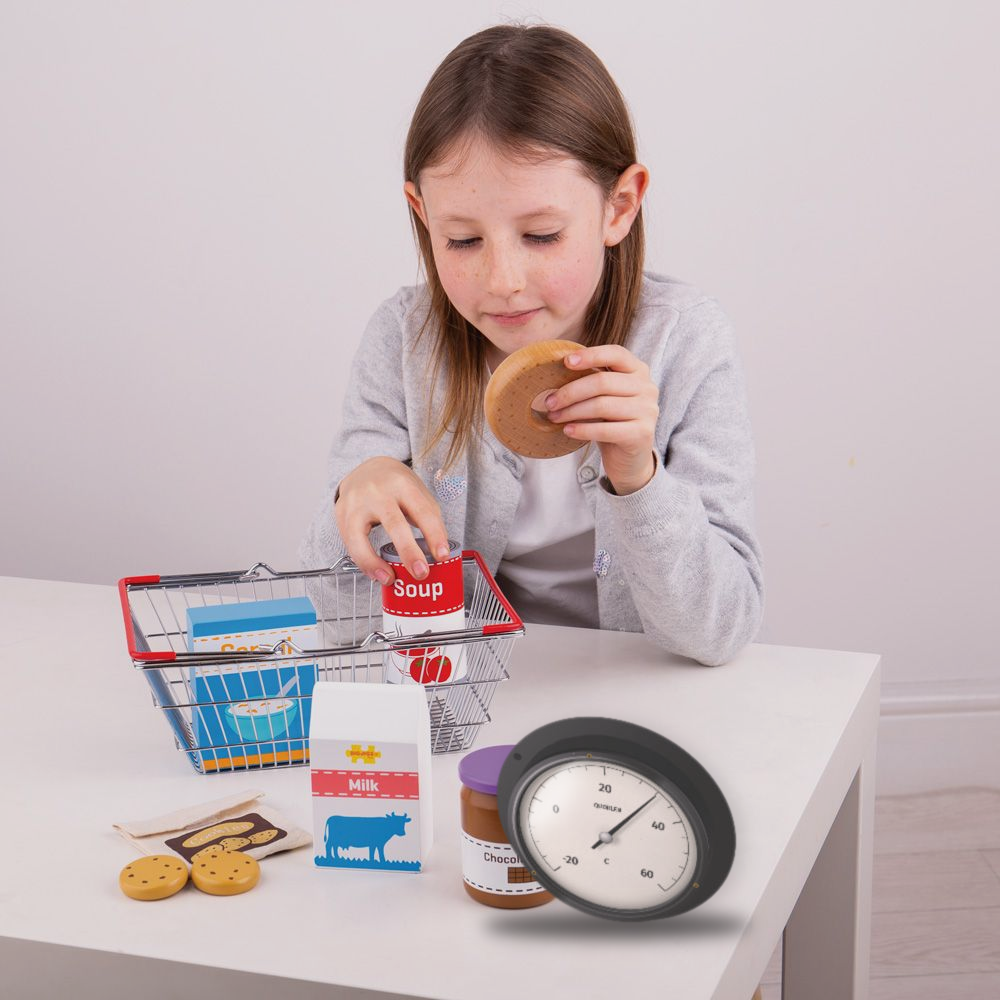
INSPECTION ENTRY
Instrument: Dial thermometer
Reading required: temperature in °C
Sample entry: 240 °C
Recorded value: 32 °C
